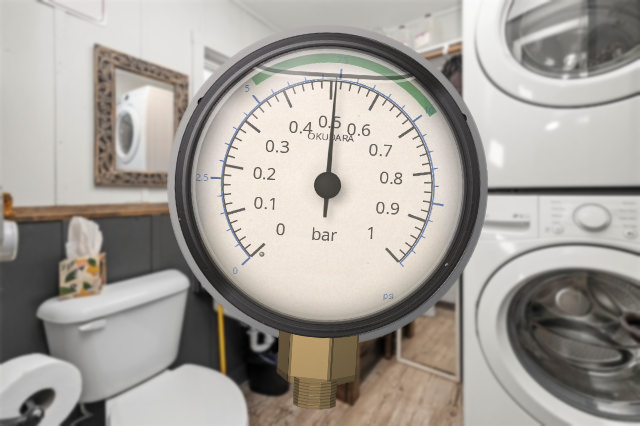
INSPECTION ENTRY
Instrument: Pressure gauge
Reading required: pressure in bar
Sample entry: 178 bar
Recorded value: 0.51 bar
